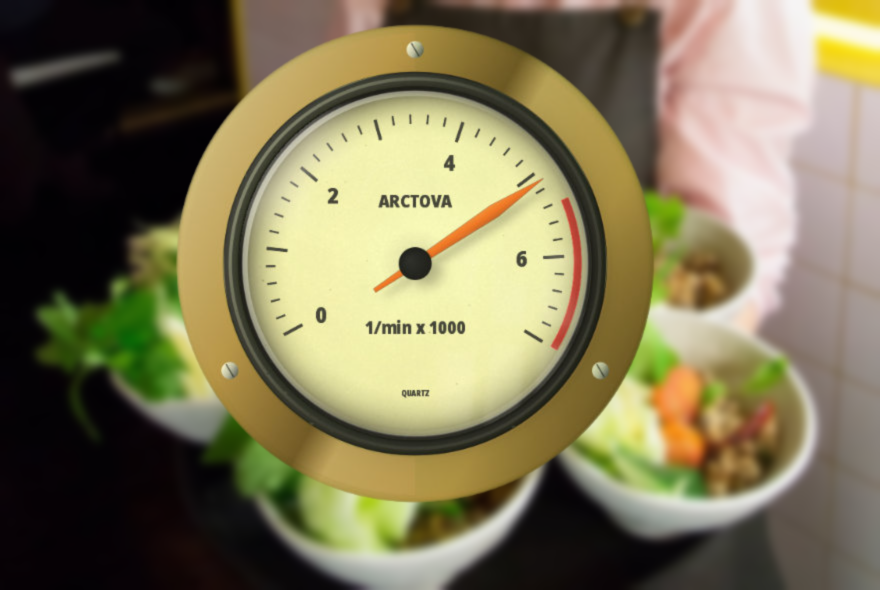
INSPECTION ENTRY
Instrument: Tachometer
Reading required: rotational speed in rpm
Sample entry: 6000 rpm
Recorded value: 5100 rpm
